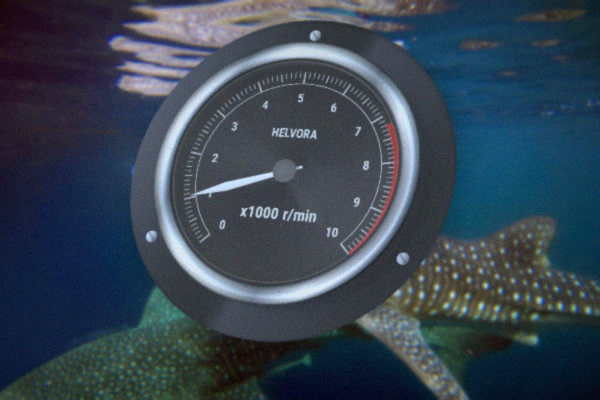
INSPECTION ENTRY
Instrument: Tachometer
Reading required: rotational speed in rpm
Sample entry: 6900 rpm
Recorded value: 1000 rpm
